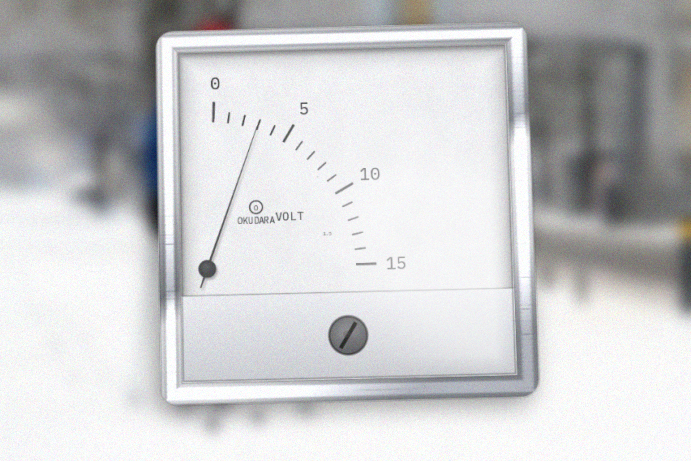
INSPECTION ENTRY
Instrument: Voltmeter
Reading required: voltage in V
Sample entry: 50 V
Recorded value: 3 V
